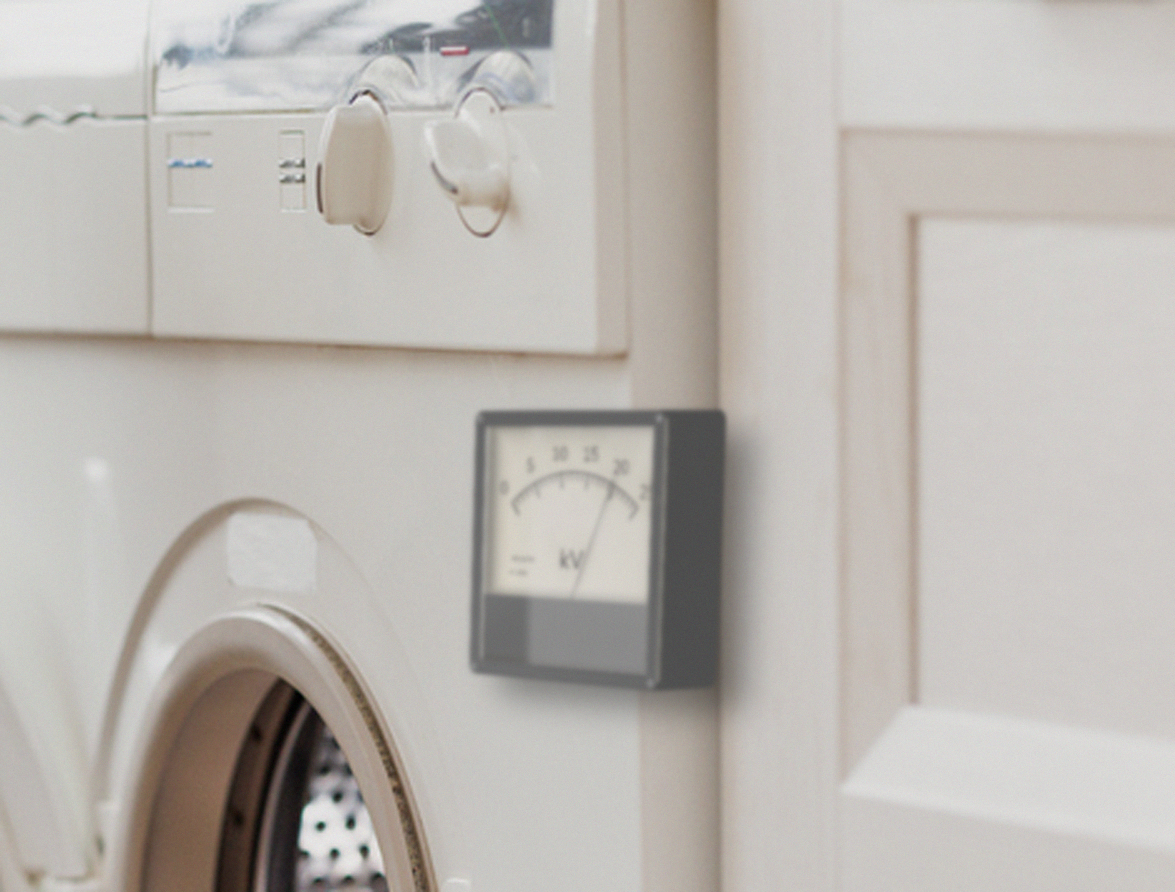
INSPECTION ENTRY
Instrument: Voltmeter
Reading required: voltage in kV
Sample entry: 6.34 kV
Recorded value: 20 kV
